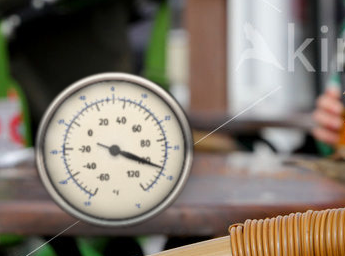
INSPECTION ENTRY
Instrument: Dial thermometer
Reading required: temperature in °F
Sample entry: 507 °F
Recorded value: 100 °F
